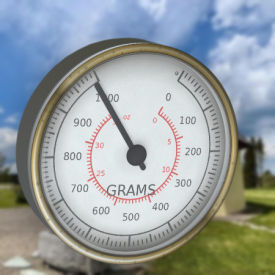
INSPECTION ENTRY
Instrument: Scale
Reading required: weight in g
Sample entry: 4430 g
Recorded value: 990 g
